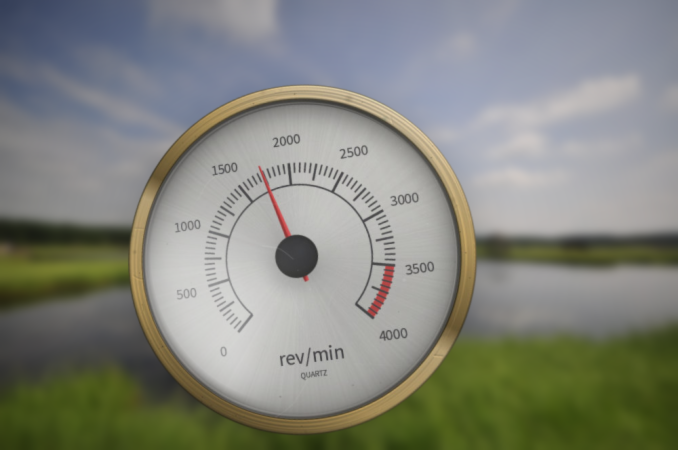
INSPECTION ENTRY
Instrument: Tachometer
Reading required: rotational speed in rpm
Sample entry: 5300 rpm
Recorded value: 1750 rpm
